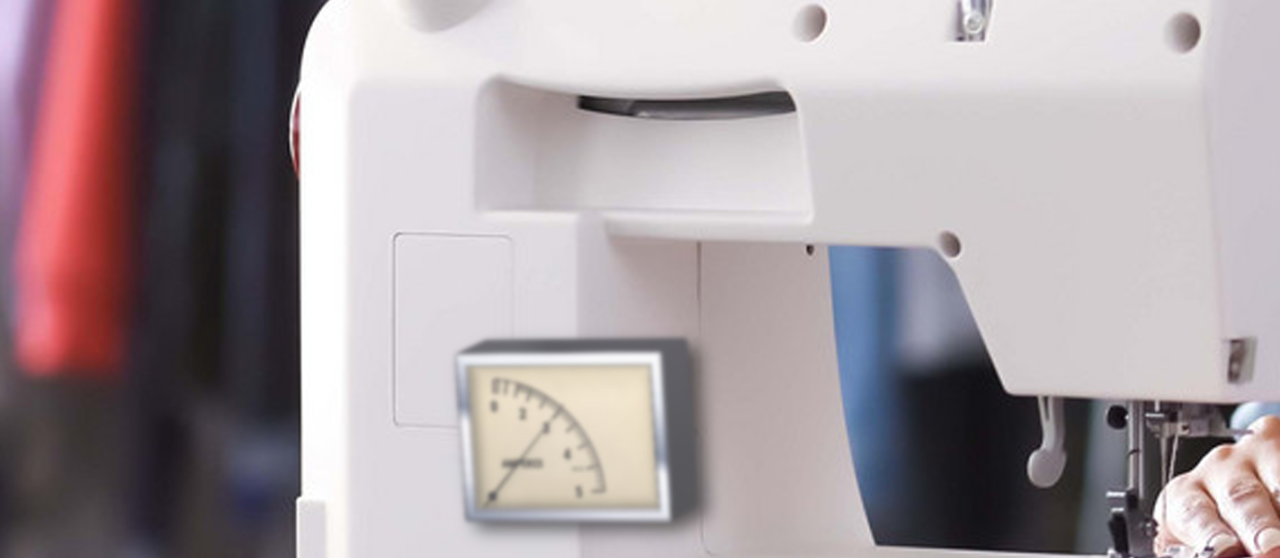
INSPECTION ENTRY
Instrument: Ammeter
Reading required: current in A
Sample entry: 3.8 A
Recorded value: 3 A
